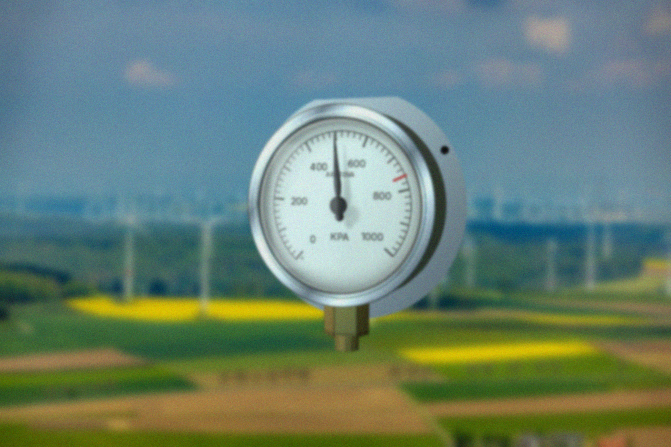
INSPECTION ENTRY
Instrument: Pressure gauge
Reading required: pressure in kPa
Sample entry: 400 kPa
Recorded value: 500 kPa
